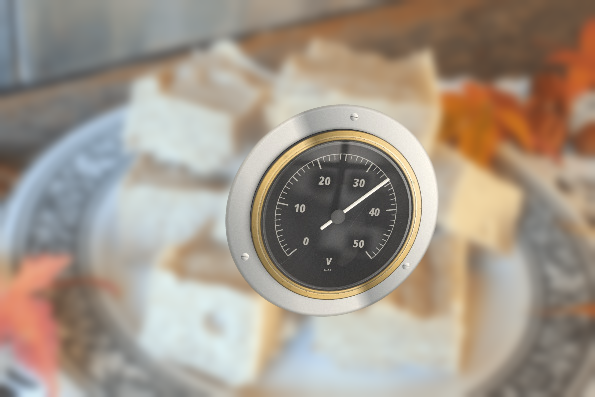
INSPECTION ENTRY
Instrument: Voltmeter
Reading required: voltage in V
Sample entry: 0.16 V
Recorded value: 34 V
